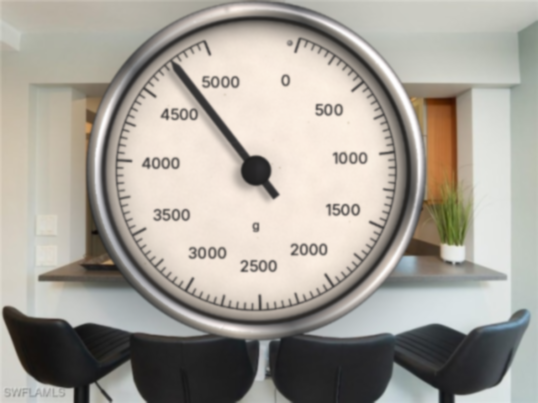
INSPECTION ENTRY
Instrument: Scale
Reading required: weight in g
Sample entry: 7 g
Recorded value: 4750 g
